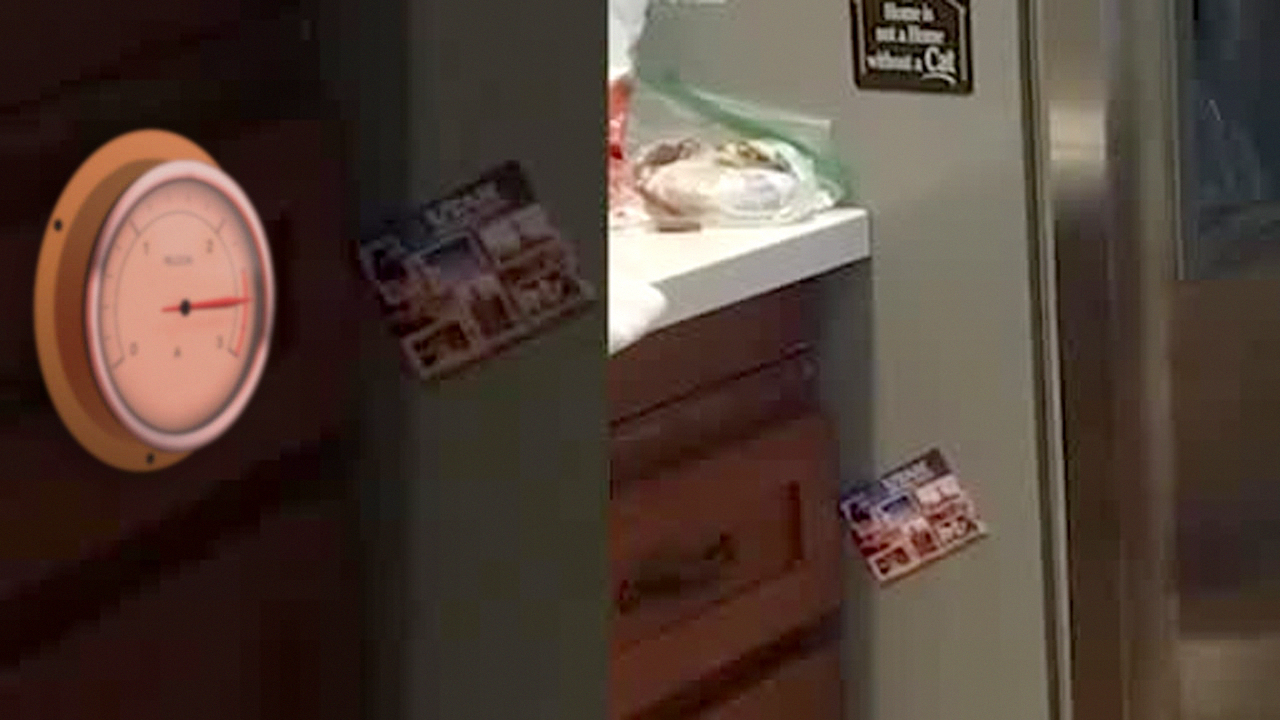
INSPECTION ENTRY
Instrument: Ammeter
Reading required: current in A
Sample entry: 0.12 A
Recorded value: 2.6 A
